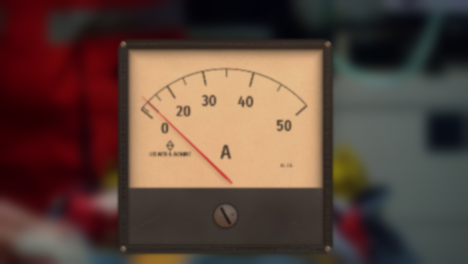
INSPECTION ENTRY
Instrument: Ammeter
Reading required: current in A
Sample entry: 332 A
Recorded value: 10 A
